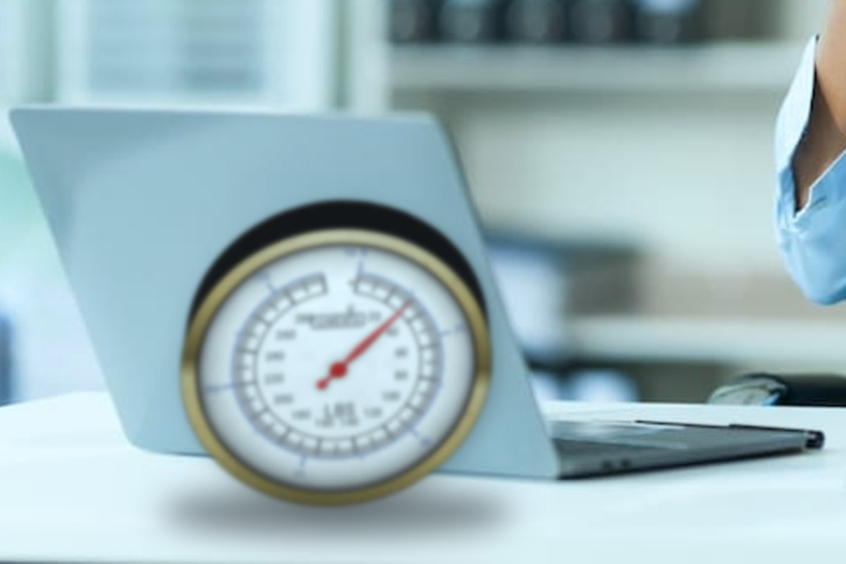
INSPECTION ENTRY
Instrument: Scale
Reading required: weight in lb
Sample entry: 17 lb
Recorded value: 30 lb
